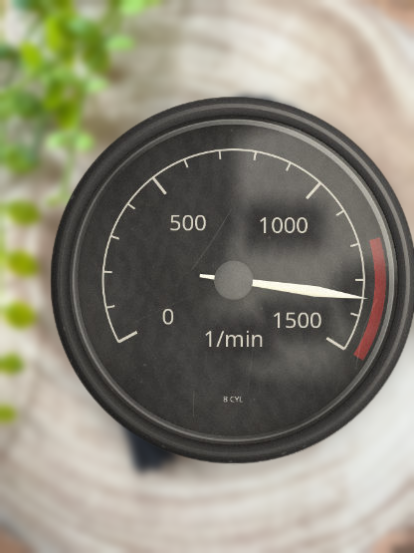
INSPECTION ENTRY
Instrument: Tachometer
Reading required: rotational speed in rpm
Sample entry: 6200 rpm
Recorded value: 1350 rpm
